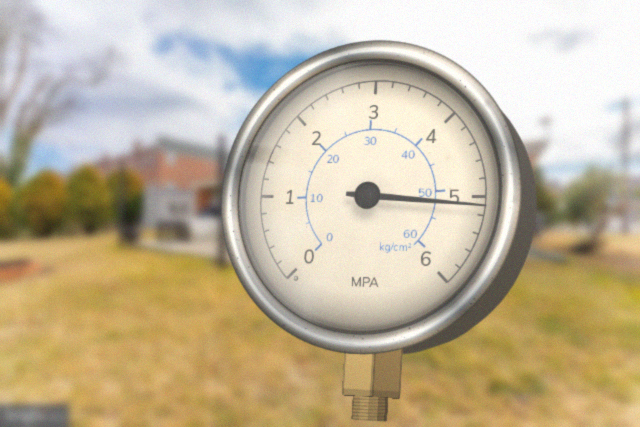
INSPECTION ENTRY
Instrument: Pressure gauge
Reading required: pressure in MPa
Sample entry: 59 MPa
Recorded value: 5.1 MPa
